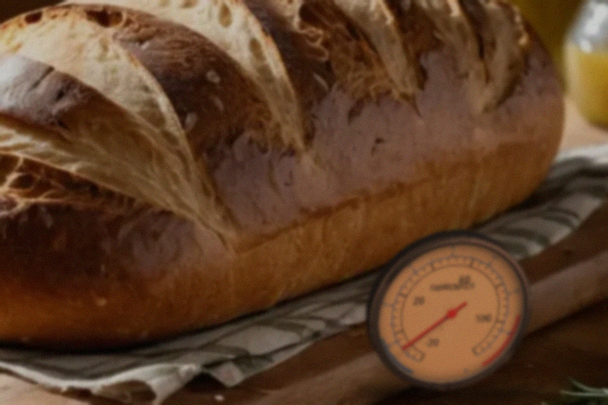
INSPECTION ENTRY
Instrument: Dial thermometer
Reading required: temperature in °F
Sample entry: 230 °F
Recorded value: -8 °F
